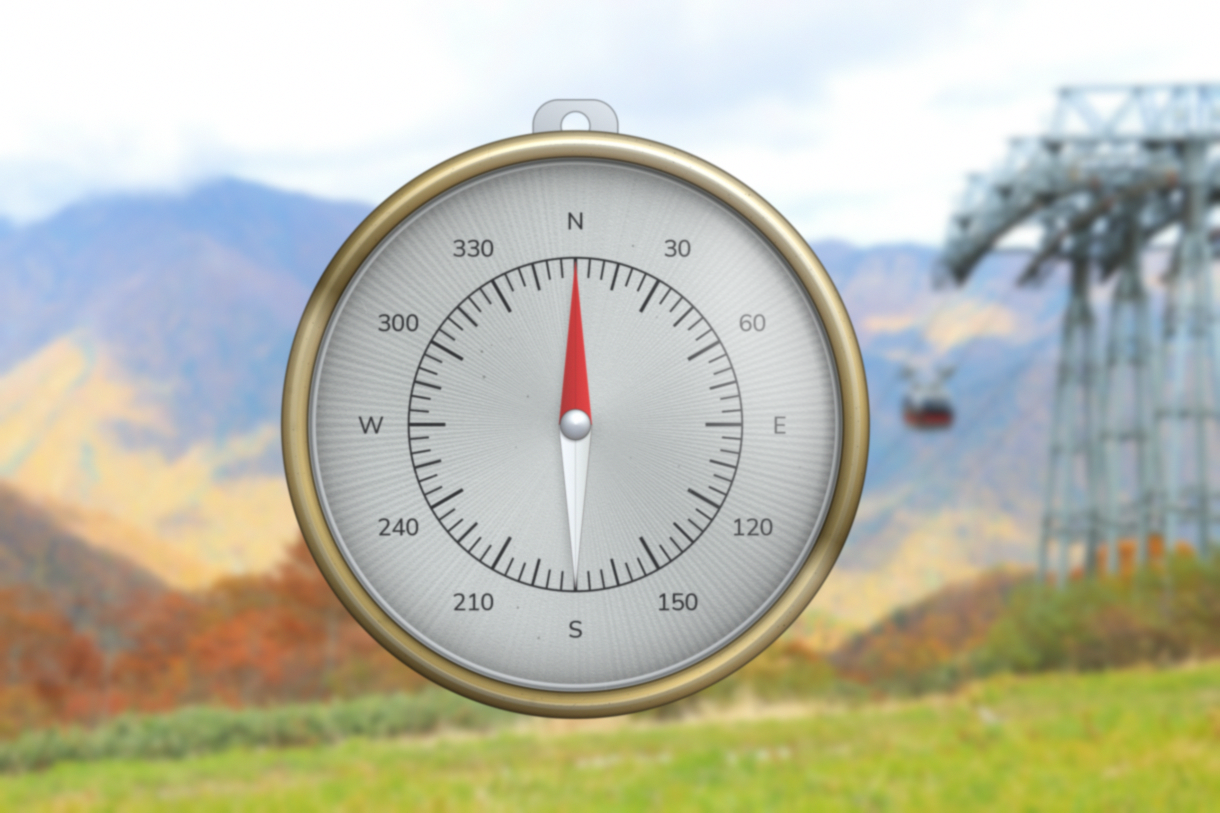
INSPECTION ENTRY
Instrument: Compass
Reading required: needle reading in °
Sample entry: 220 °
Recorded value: 0 °
